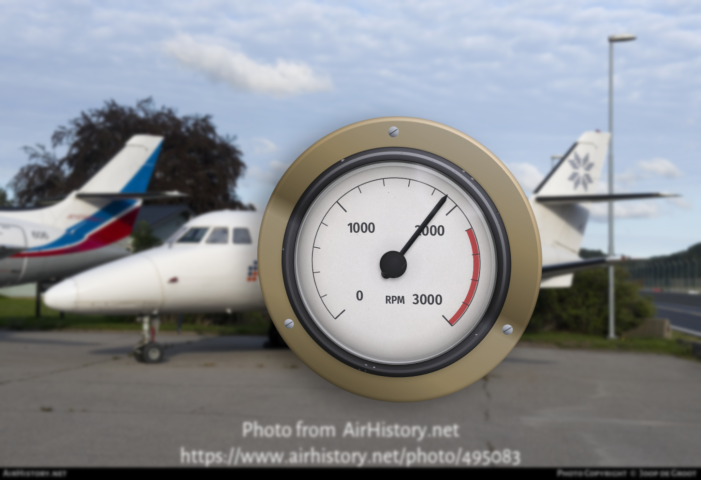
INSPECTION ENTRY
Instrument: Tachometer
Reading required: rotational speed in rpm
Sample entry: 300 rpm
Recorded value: 1900 rpm
